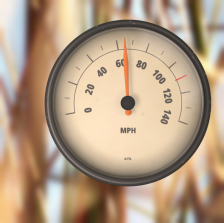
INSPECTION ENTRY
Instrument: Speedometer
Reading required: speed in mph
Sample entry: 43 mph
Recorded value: 65 mph
